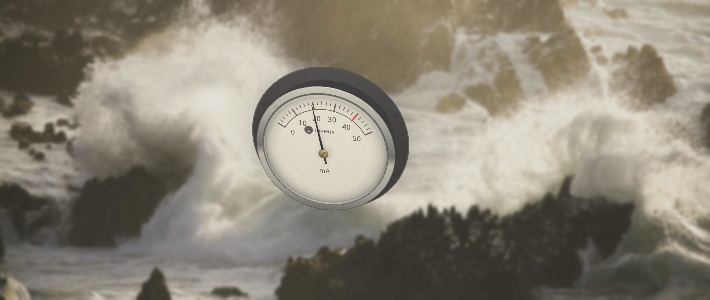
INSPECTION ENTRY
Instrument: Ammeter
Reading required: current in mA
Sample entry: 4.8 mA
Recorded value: 20 mA
